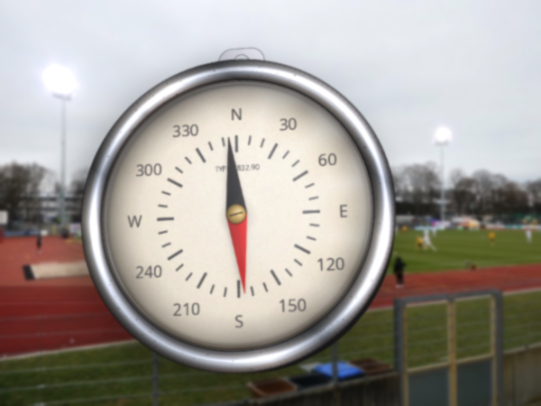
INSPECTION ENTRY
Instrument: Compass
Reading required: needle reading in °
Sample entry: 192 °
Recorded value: 175 °
